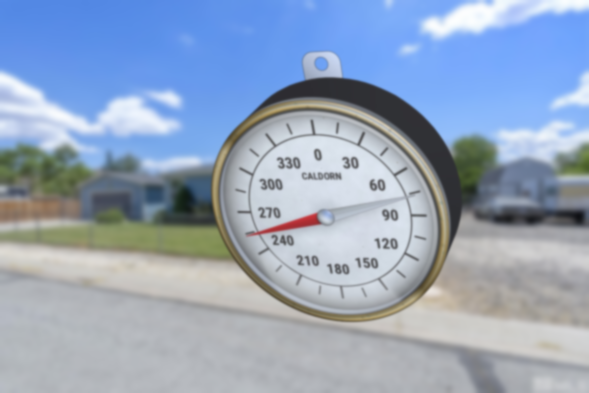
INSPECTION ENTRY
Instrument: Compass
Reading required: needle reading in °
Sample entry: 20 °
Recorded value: 255 °
